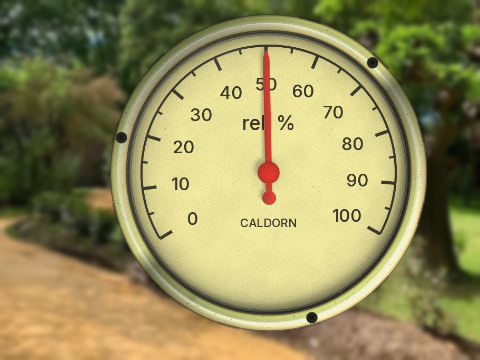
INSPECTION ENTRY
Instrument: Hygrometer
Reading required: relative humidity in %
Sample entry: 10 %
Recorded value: 50 %
